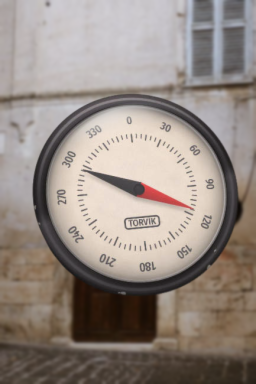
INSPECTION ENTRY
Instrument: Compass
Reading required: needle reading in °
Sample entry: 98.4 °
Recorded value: 115 °
